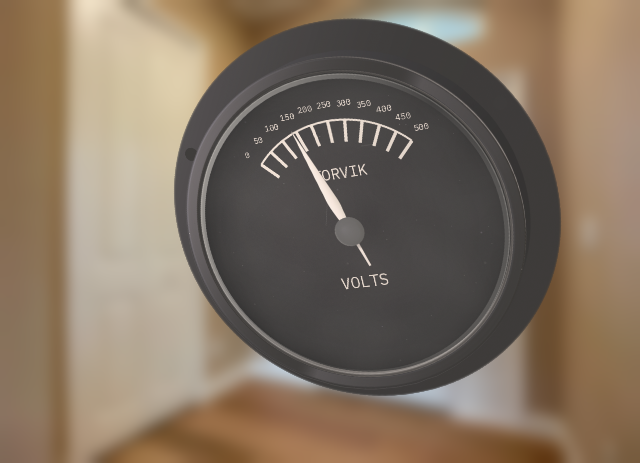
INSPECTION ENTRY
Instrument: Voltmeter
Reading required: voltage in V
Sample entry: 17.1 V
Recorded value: 150 V
